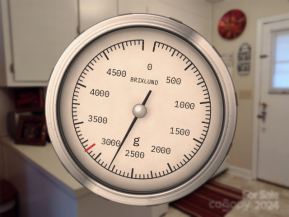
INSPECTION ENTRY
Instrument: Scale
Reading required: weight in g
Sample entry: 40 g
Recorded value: 2800 g
